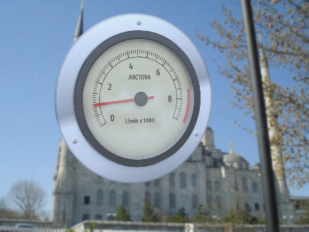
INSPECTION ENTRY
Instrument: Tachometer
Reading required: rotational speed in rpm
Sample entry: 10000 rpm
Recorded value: 1000 rpm
